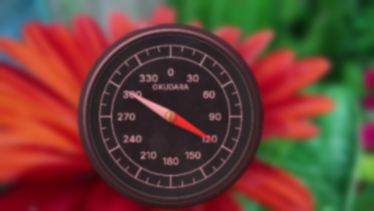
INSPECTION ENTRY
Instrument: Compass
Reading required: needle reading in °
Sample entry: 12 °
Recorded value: 120 °
